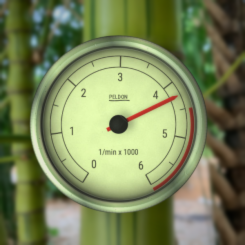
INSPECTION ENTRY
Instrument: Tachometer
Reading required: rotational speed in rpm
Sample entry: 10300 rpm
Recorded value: 4250 rpm
